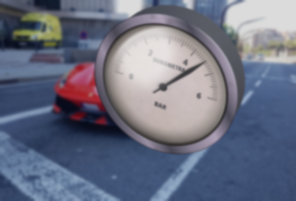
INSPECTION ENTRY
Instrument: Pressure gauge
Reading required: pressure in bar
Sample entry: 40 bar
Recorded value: 4.5 bar
